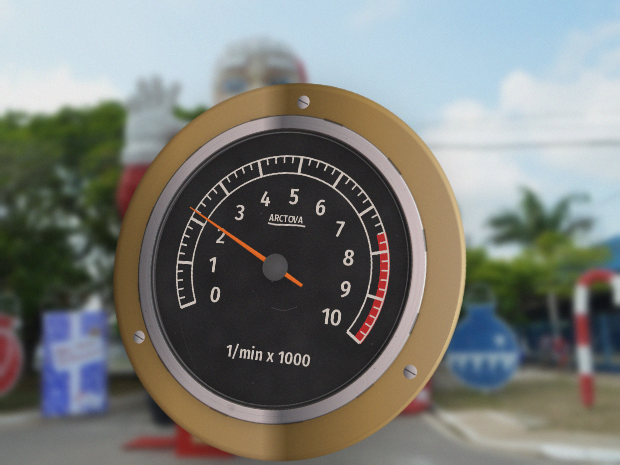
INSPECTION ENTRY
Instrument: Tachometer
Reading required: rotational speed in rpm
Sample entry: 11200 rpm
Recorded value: 2200 rpm
